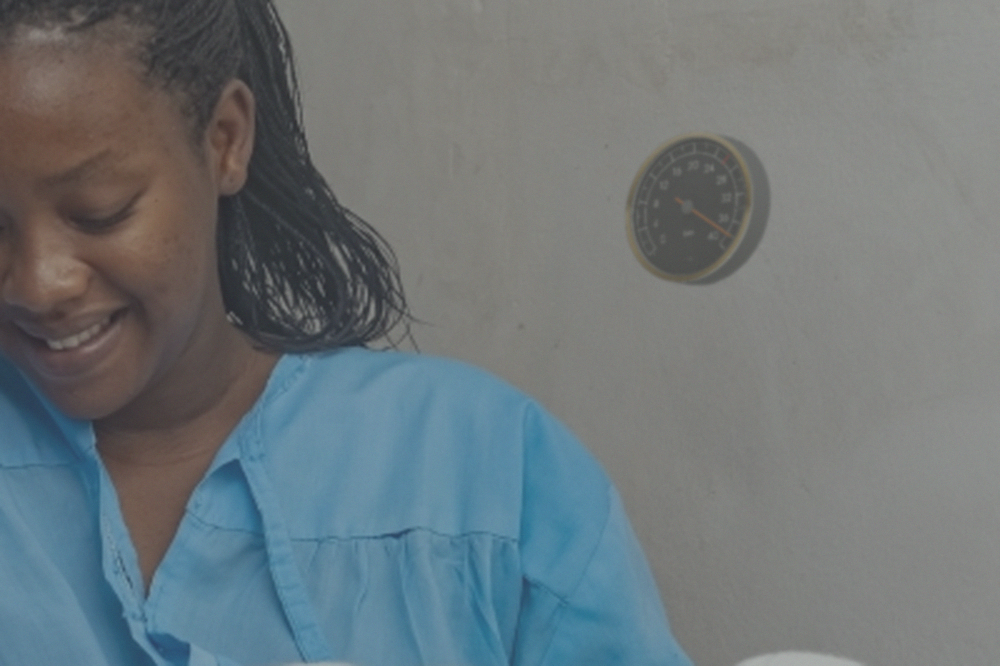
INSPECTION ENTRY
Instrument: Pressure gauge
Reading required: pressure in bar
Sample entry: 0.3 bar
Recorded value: 38 bar
